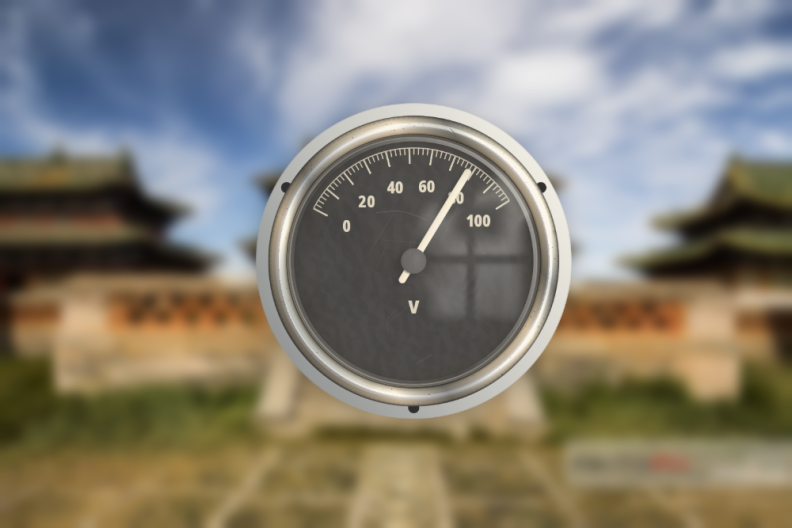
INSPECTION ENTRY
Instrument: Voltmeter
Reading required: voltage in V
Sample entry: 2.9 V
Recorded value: 78 V
